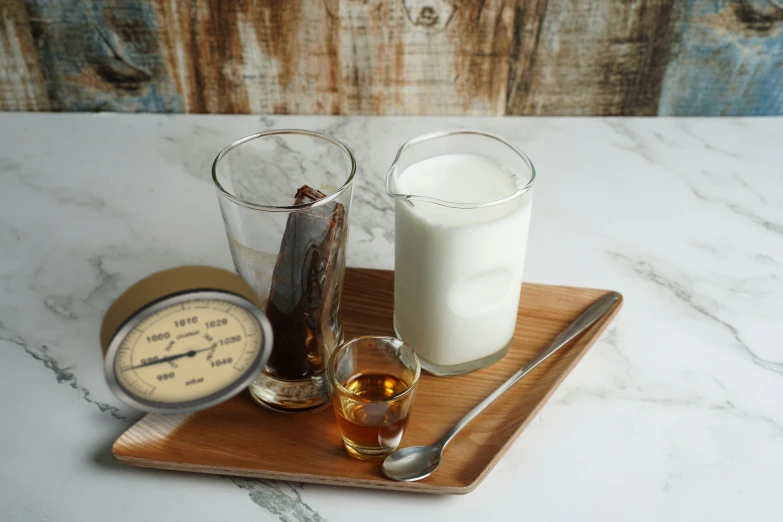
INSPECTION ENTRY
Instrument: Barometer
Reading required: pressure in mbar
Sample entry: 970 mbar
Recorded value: 990 mbar
